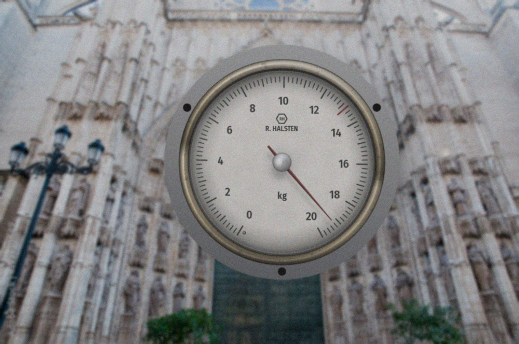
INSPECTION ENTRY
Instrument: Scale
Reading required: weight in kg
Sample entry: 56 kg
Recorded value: 19.2 kg
